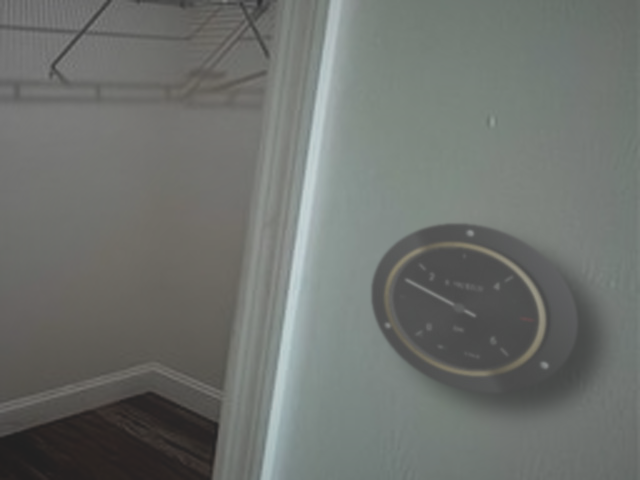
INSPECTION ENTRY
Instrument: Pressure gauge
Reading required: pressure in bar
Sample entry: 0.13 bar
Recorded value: 1.5 bar
